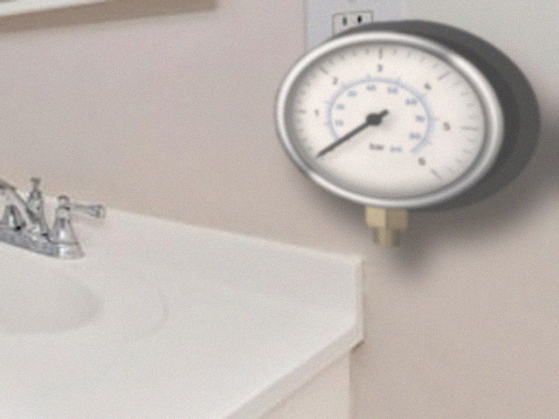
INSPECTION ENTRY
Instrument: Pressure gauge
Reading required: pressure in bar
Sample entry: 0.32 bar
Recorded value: 0 bar
